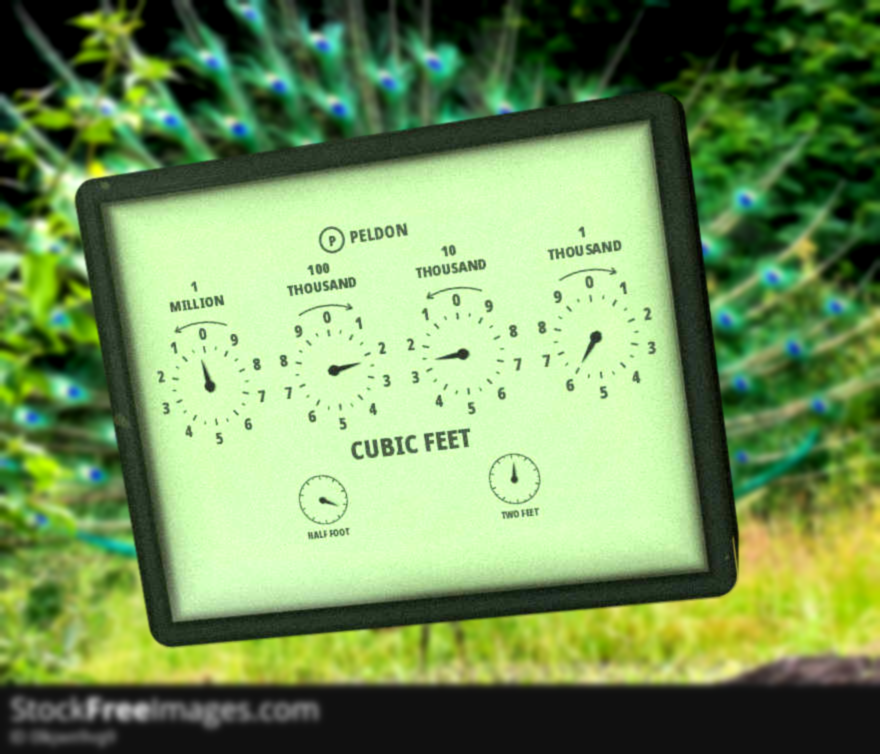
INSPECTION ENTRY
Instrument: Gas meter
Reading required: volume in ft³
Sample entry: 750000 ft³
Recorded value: 22600 ft³
